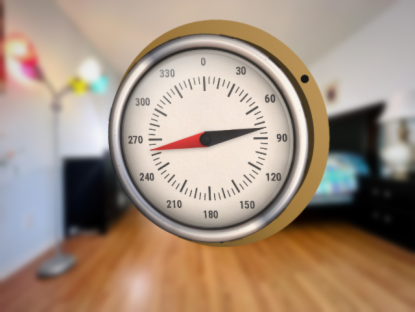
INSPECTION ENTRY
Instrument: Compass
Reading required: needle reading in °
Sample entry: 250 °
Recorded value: 260 °
